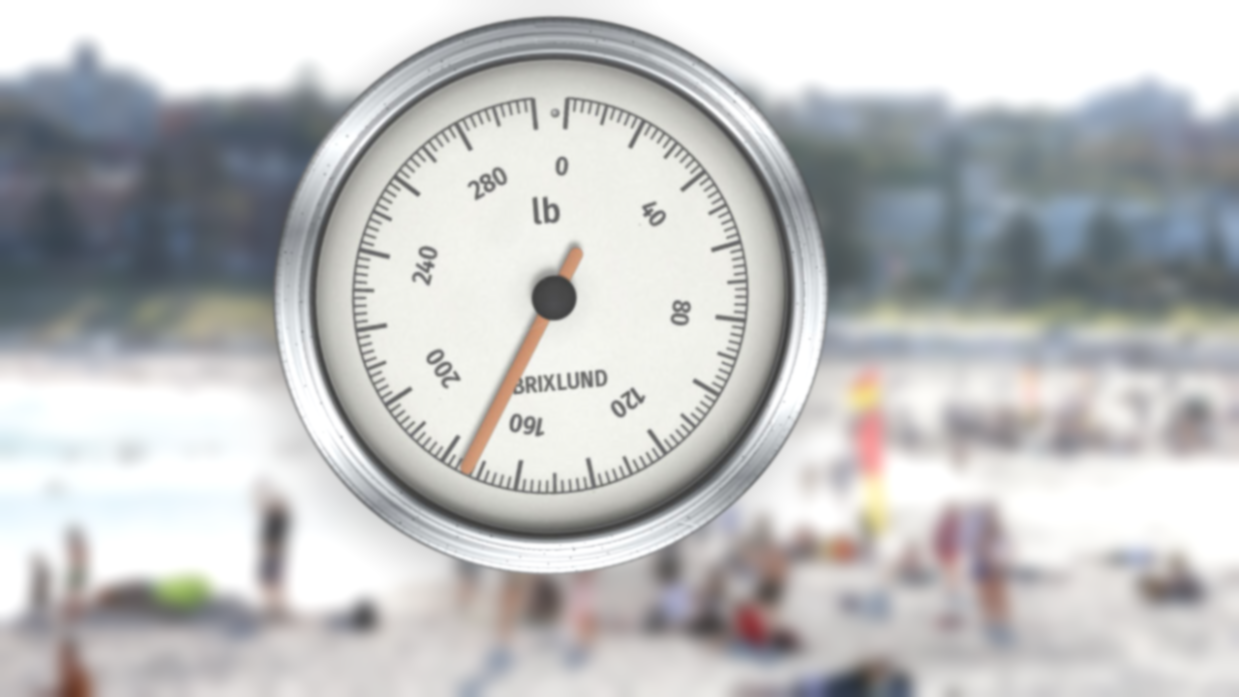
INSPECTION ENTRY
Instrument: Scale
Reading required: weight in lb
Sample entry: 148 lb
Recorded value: 174 lb
